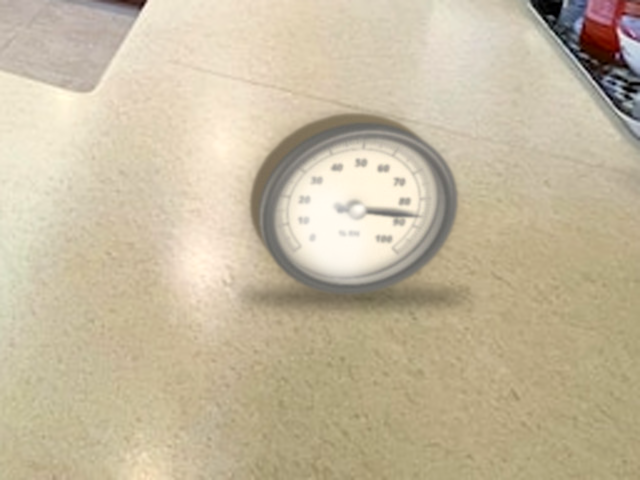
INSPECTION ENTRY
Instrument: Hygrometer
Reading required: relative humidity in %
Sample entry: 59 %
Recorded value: 85 %
